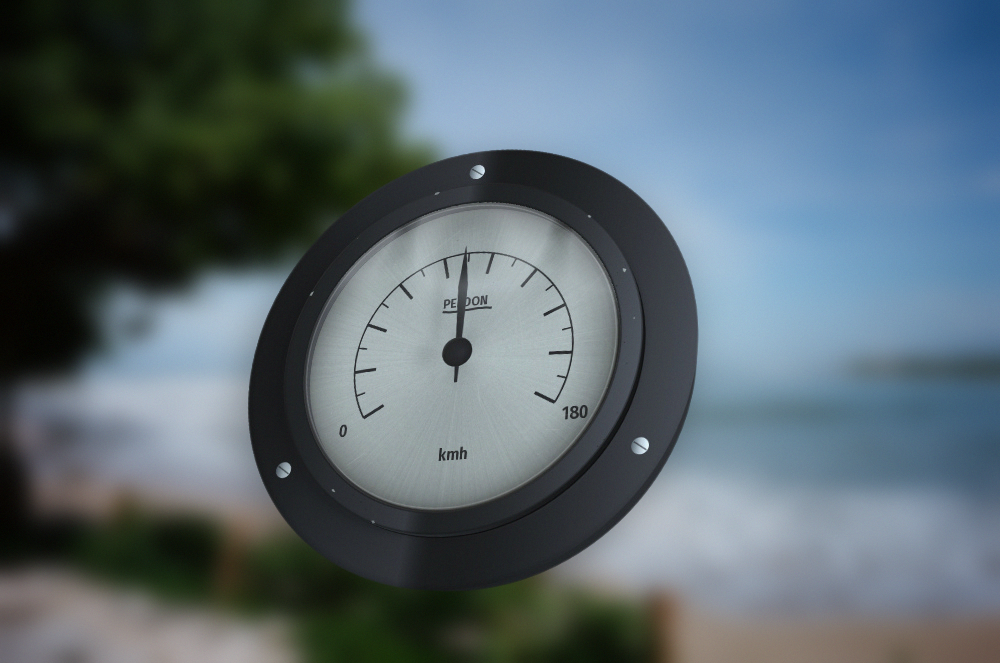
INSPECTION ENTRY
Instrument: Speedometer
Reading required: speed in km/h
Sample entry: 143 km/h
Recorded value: 90 km/h
